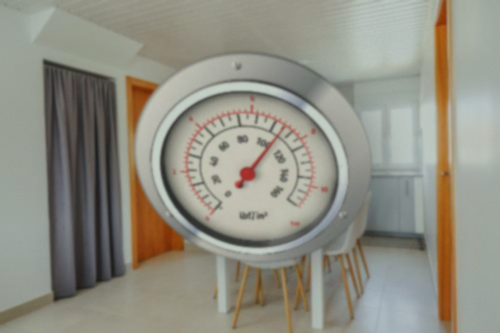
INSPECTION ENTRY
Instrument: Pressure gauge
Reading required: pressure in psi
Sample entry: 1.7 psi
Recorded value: 105 psi
